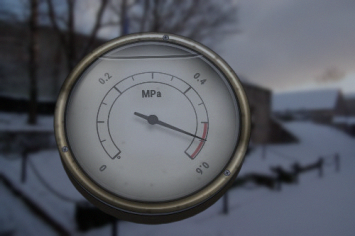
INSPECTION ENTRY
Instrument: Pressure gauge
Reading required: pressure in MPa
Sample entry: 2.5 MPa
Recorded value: 0.55 MPa
